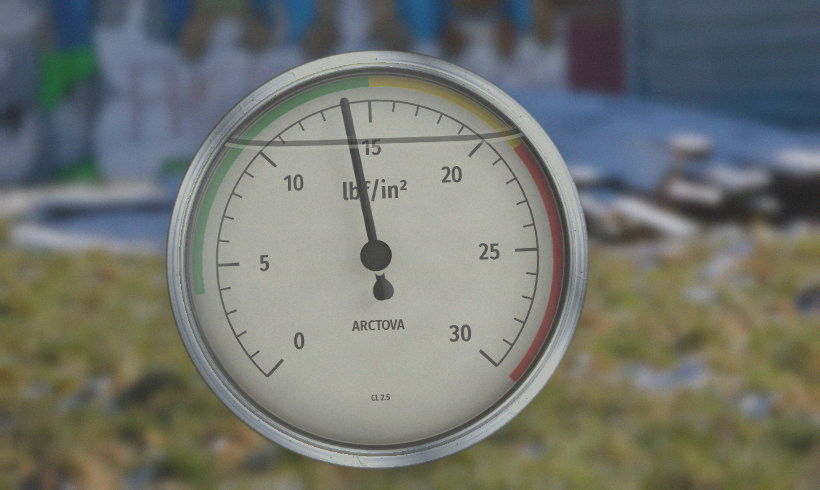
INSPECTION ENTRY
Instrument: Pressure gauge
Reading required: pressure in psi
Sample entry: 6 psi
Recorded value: 14 psi
